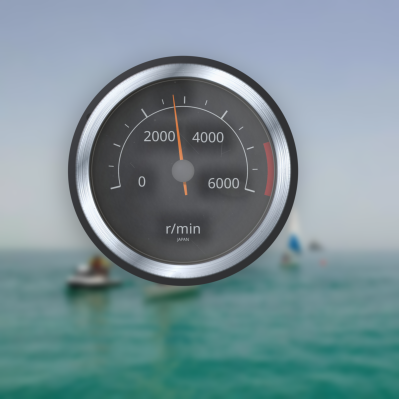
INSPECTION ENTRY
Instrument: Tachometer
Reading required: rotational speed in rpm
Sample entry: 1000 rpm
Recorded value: 2750 rpm
